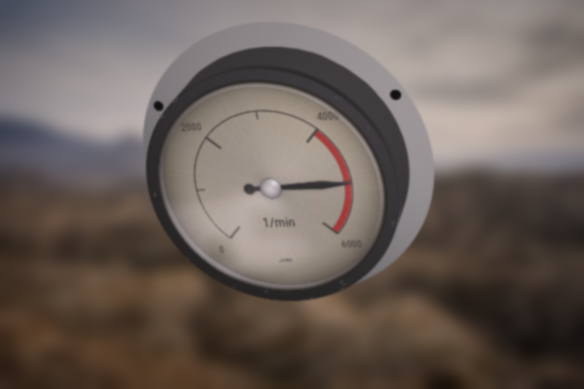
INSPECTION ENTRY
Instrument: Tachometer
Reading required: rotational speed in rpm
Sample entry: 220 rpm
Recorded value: 5000 rpm
